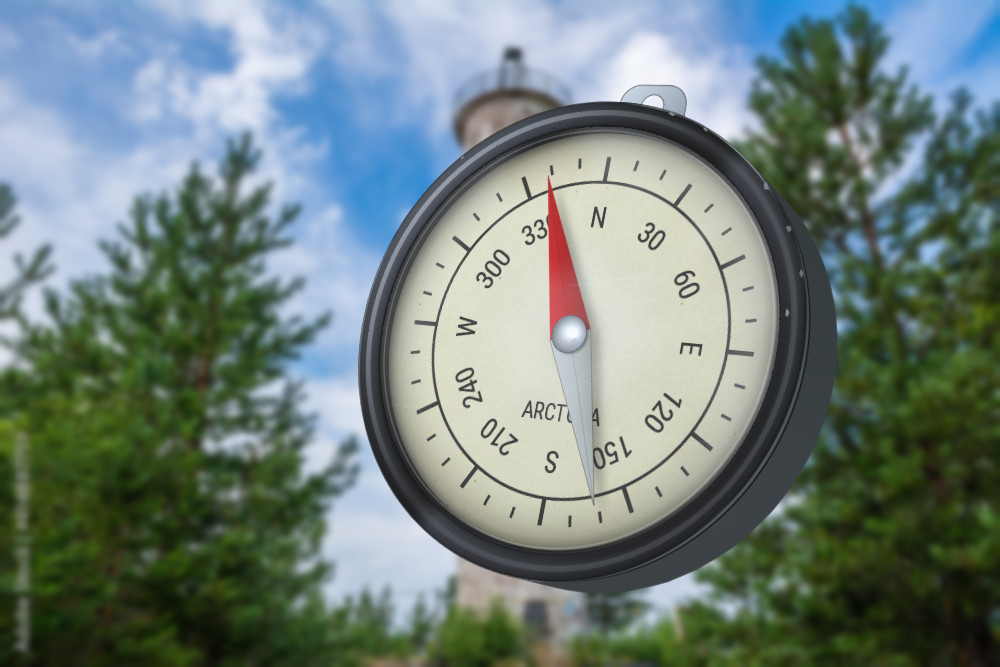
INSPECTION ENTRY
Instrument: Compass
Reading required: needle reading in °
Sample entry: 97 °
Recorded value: 340 °
